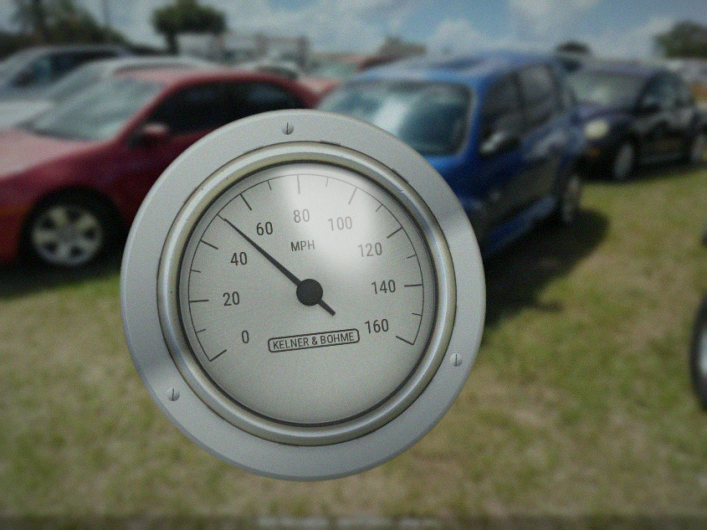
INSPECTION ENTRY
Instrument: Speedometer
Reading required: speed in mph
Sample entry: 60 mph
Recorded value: 50 mph
